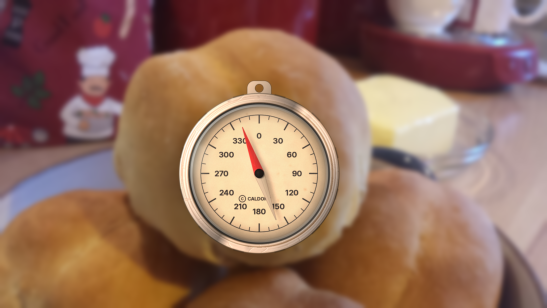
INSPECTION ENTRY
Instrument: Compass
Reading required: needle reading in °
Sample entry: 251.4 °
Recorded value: 340 °
